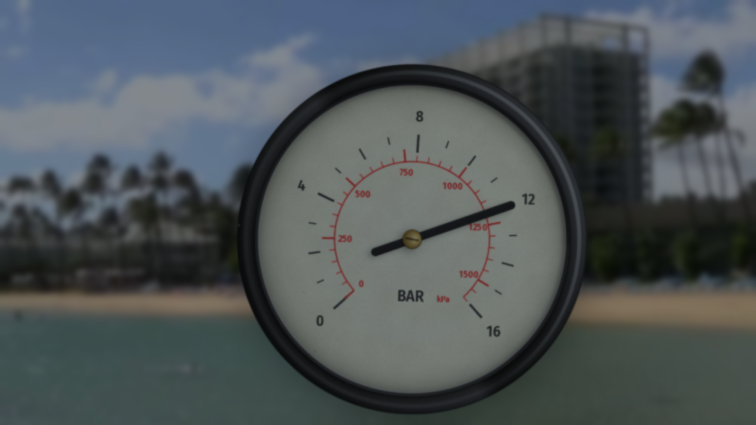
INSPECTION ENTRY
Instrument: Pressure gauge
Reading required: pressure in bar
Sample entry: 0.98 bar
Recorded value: 12 bar
